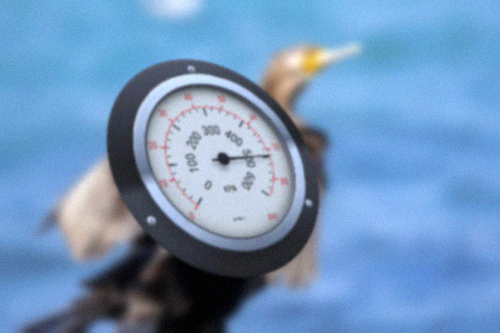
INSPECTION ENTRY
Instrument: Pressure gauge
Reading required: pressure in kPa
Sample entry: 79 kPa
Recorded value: 500 kPa
